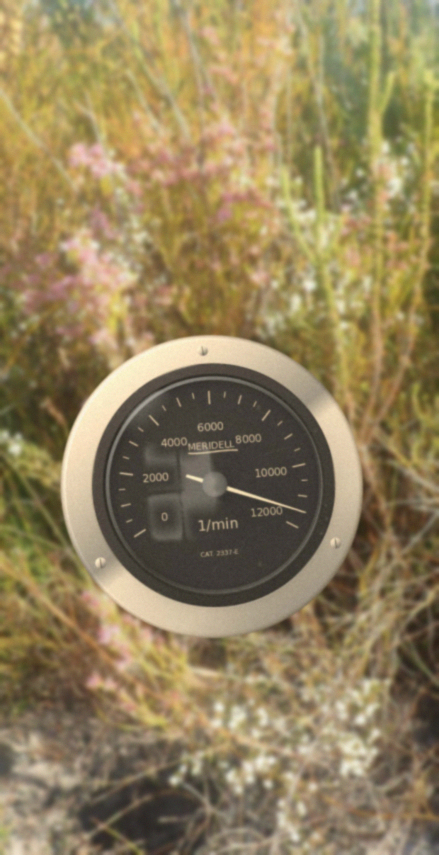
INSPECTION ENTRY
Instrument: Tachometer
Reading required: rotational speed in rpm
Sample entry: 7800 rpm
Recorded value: 11500 rpm
